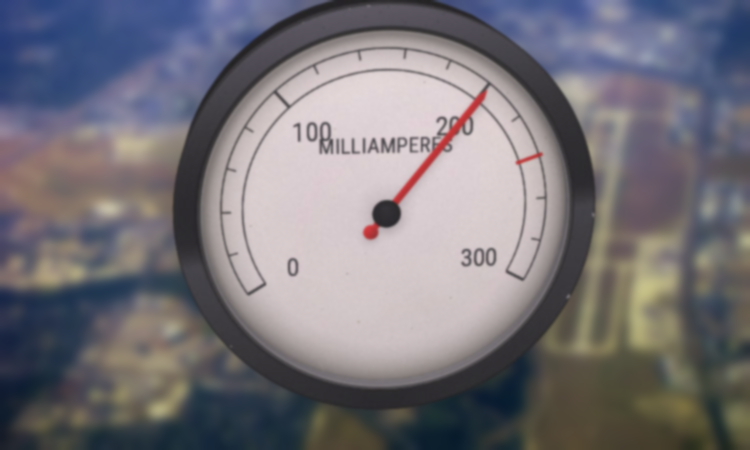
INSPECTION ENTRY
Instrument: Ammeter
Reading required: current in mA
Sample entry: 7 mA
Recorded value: 200 mA
